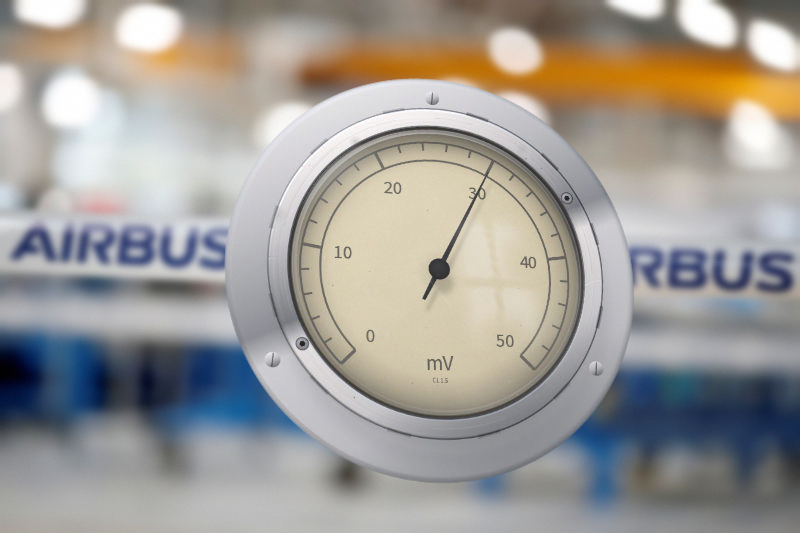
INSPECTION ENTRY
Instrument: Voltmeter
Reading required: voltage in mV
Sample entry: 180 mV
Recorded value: 30 mV
